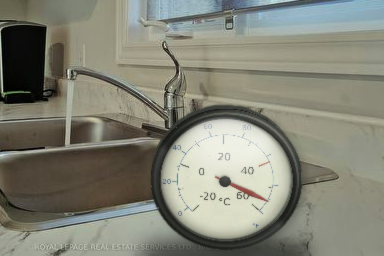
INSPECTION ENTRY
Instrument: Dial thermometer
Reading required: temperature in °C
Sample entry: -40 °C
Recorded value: 55 °C
